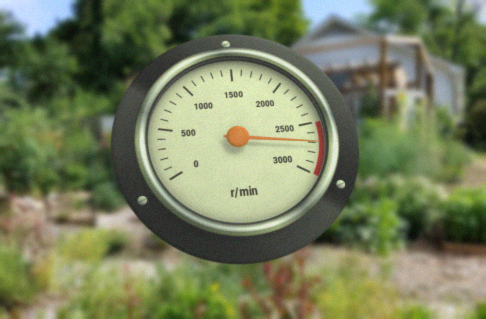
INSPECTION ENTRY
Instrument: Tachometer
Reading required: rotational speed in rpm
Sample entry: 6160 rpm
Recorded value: 2700 rpm
